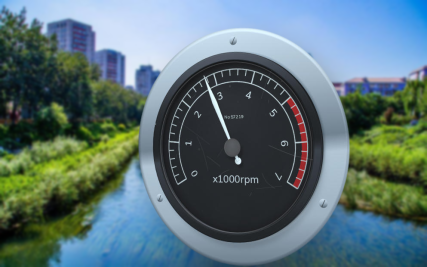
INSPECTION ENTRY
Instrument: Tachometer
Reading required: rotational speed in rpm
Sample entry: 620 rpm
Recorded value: 2800 rpm
